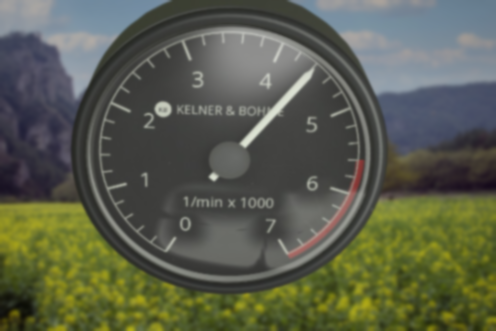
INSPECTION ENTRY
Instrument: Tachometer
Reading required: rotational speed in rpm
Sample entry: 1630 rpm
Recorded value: 4400 rpm
